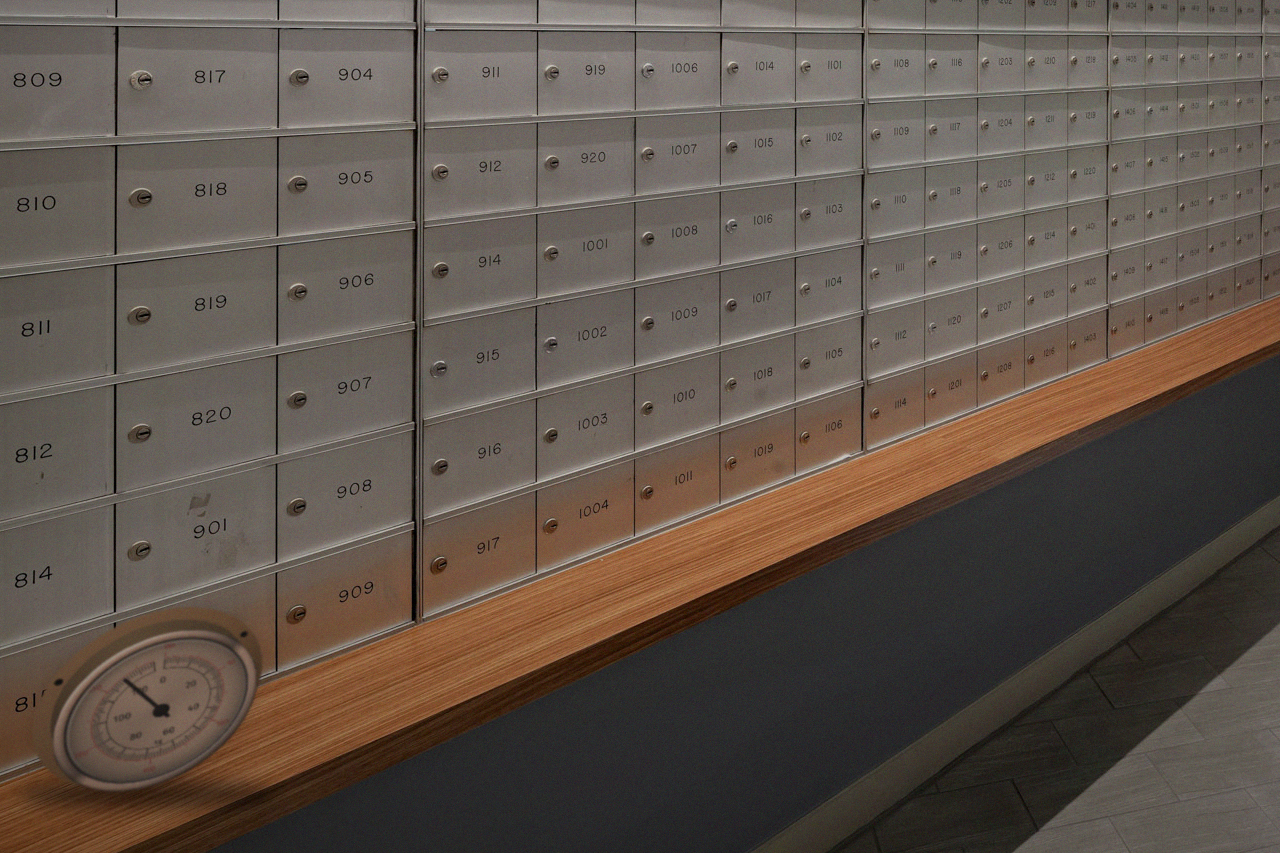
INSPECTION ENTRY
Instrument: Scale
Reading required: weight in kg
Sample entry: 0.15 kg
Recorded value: 120 kg
